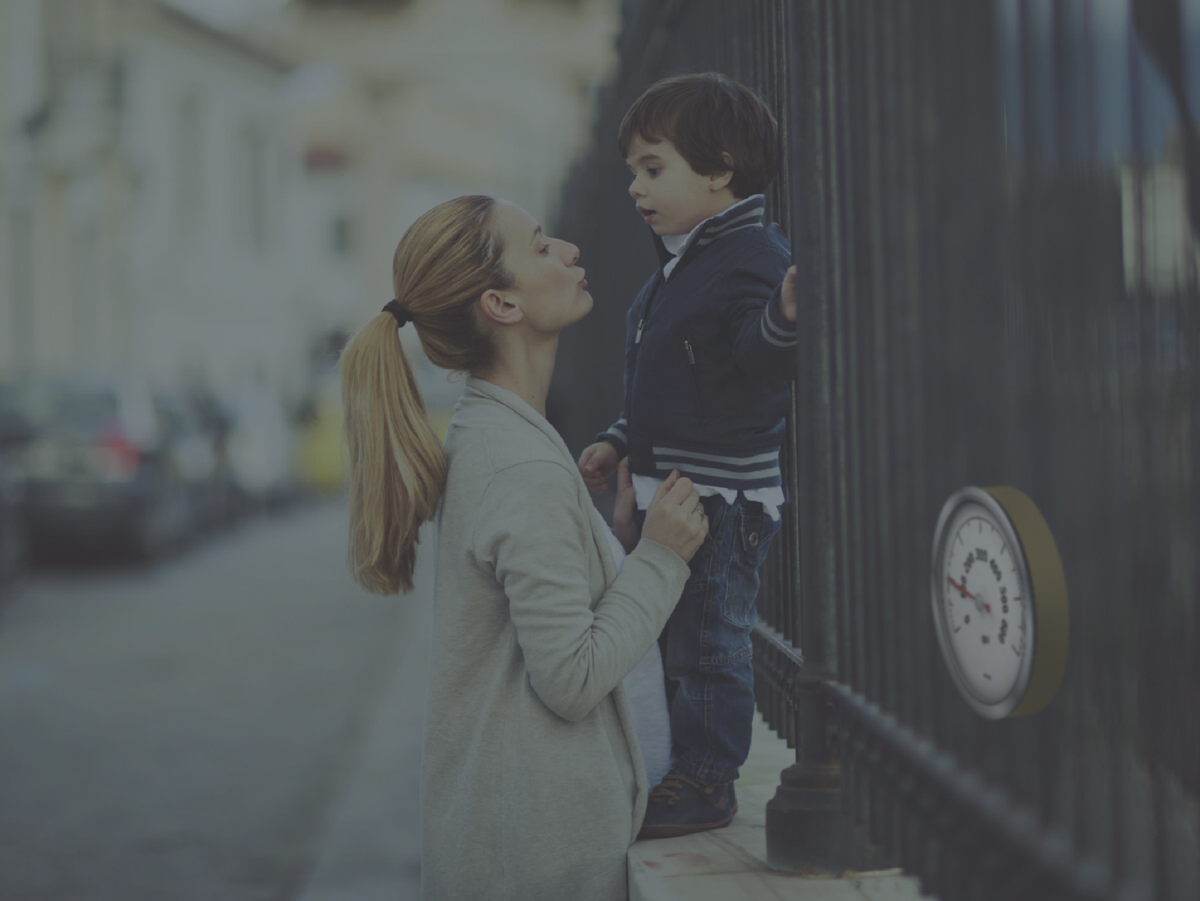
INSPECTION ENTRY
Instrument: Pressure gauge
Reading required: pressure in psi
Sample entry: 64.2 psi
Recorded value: 100 psi
